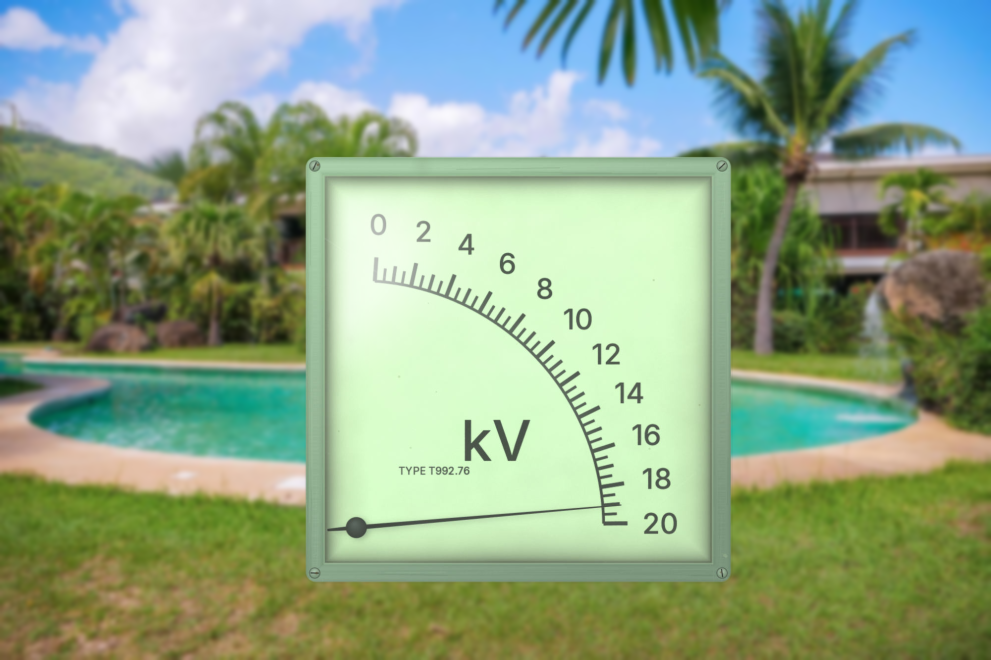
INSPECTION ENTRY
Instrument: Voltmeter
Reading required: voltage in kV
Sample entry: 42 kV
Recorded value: 19 kV
